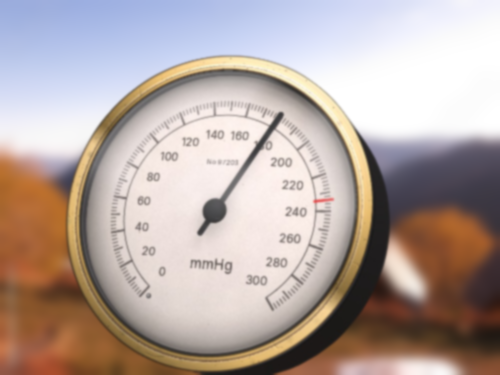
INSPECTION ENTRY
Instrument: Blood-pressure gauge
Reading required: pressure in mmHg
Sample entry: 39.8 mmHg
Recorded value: 180 mmHg
